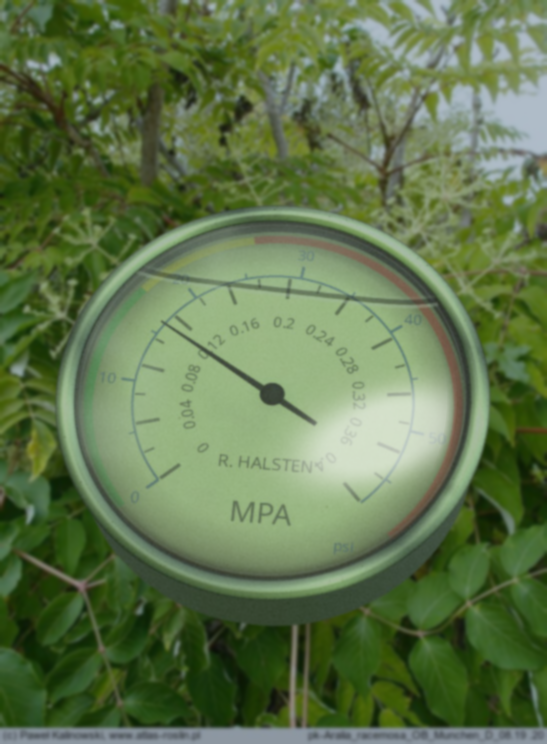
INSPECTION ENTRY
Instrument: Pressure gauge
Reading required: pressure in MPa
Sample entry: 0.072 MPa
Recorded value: 0.11 MPa
